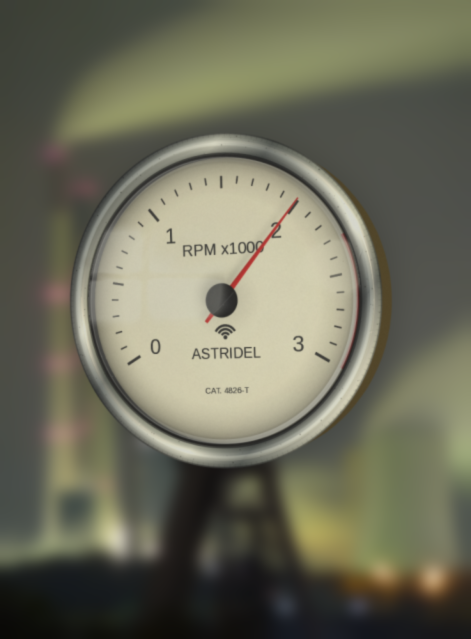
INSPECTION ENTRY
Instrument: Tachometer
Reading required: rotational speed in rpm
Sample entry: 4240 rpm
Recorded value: 2000 rpm
